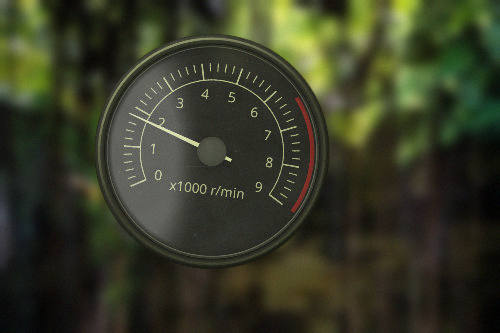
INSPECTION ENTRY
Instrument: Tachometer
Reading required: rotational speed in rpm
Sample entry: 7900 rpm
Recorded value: 1800 rpm
